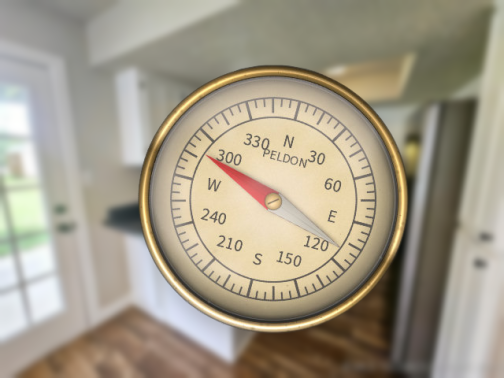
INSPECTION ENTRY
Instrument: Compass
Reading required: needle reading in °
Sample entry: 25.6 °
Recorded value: 290 °
